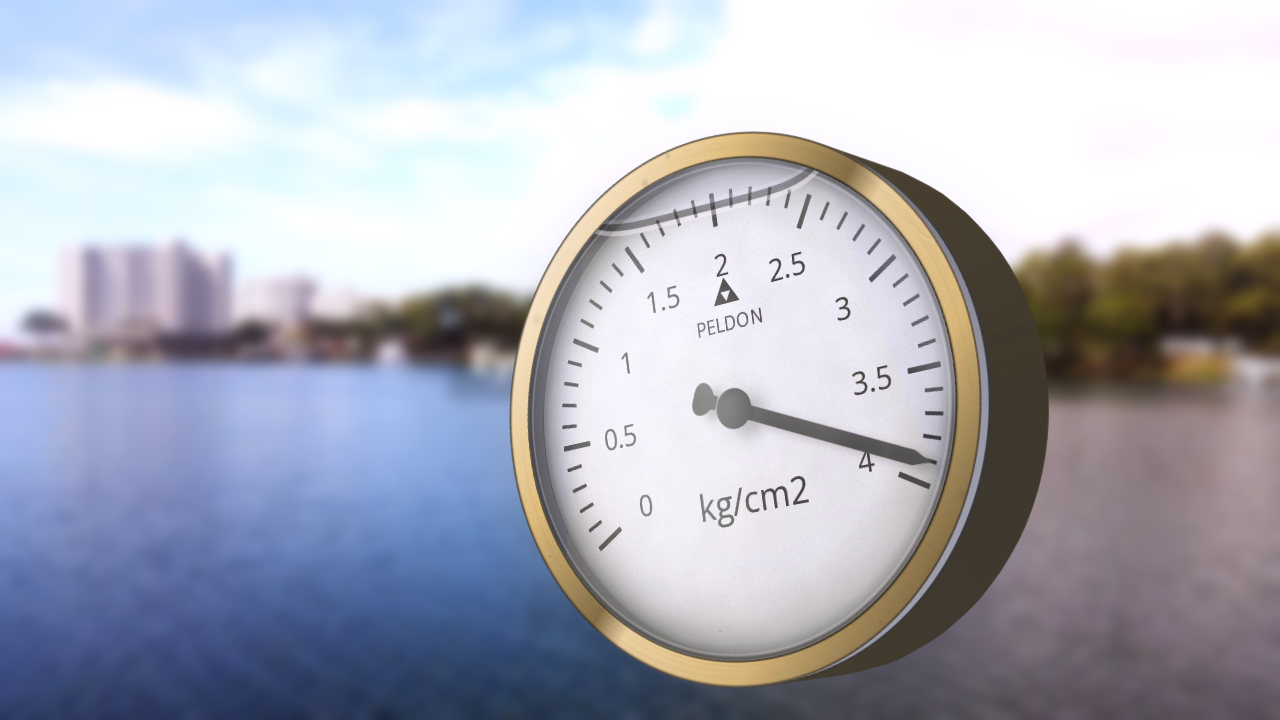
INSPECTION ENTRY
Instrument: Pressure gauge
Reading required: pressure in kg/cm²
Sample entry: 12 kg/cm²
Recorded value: 3.9 kg/cm²
